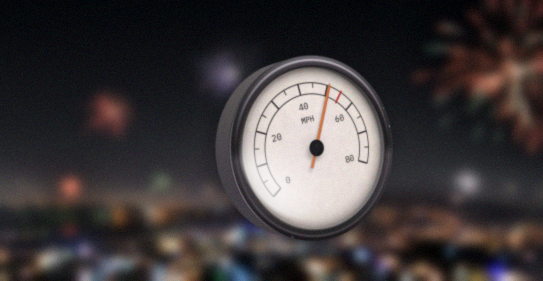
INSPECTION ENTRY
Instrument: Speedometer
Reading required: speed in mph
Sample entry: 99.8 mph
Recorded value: 50 mph
